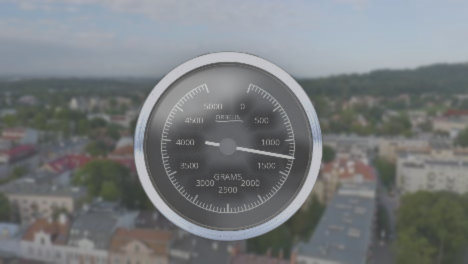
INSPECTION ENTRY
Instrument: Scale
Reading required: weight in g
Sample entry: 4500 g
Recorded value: 1250 g
